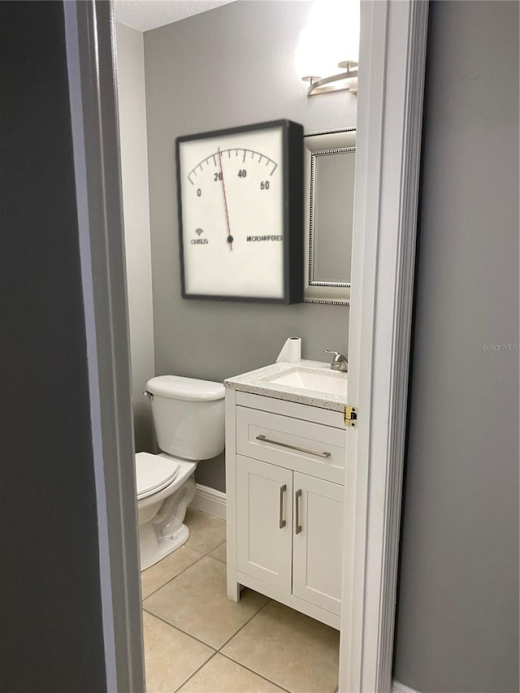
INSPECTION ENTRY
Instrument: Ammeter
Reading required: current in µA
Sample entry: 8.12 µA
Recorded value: 25 µA
